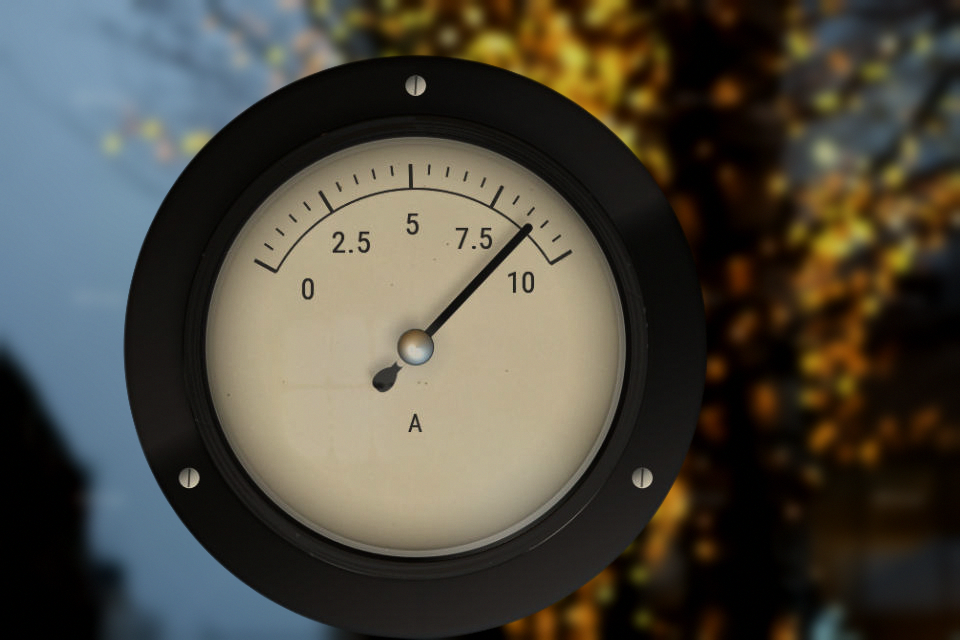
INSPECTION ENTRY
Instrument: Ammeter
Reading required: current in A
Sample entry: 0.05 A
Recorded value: 8.75 A
